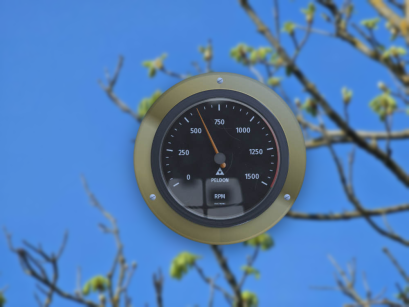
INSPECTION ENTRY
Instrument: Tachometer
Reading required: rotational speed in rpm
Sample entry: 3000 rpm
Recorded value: 600 rpm
